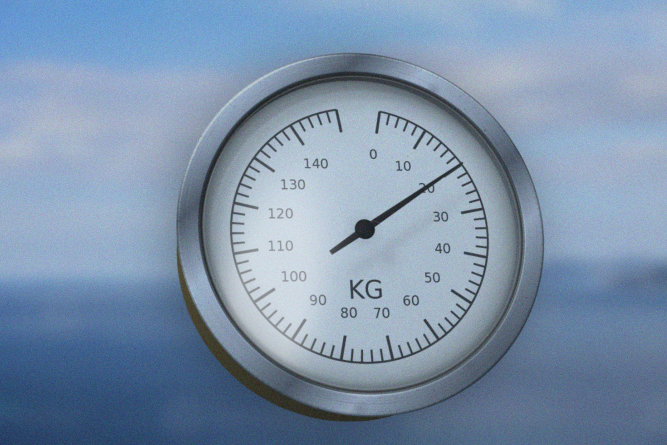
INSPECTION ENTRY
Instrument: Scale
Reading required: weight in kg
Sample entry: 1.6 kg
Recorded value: 20 kg
